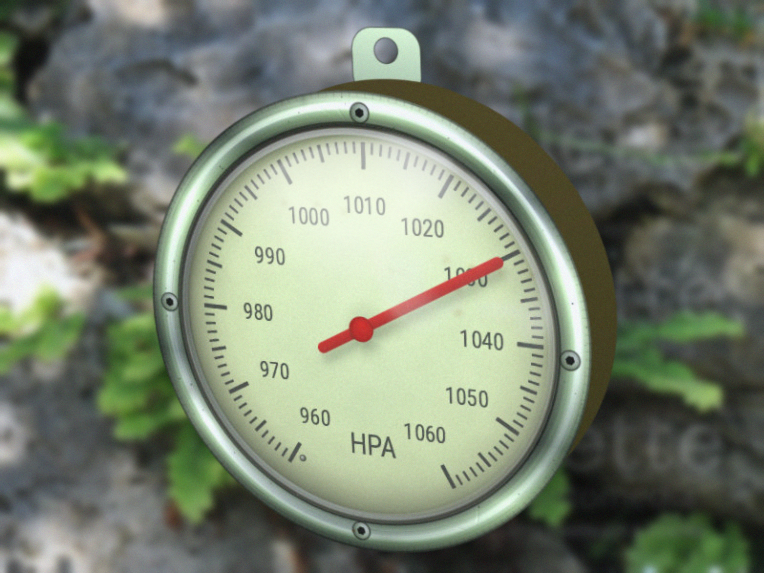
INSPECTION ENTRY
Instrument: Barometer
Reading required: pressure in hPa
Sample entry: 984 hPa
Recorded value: 1030 hPa
